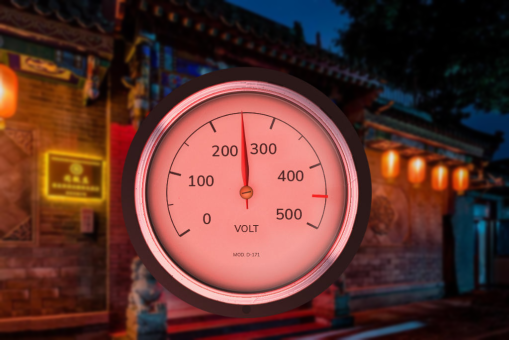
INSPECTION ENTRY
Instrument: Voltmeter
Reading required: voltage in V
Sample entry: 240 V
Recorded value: 250 V
